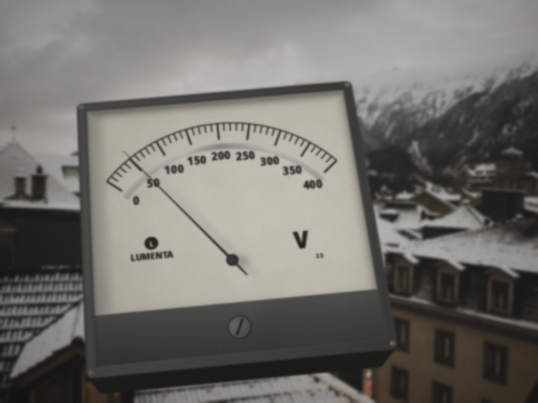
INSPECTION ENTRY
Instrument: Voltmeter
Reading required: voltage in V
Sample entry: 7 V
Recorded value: 50 V
